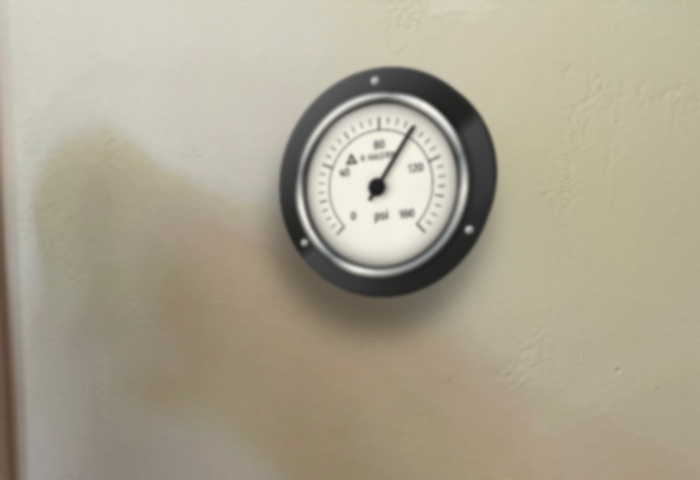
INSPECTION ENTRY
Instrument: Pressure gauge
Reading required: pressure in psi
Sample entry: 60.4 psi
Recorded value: 100 psi
